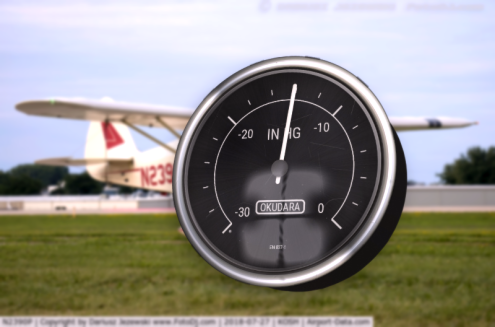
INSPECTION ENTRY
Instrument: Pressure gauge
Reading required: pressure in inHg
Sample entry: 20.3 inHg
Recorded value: -14 inHg
